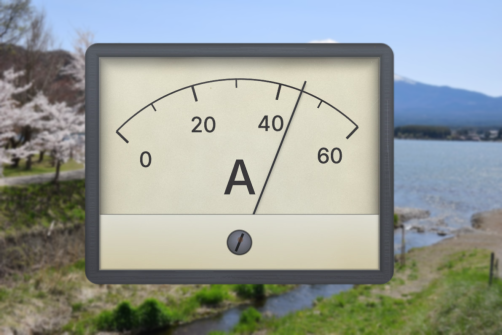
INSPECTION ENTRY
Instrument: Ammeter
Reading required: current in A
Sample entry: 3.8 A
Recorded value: 45 A
